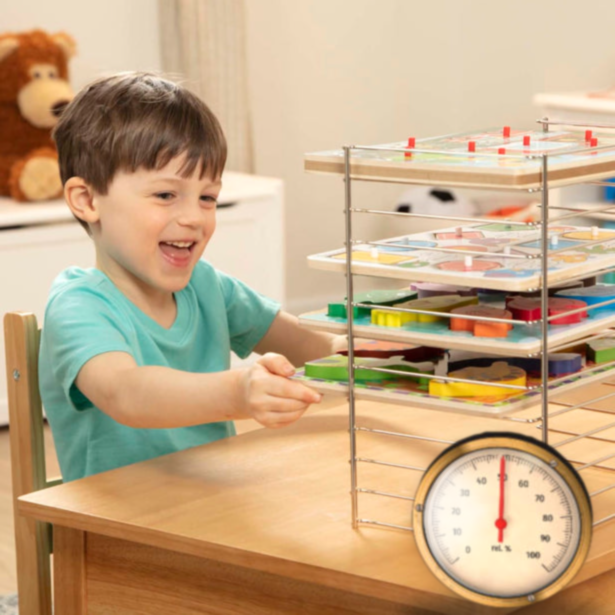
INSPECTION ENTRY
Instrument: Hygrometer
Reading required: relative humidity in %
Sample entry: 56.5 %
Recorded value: 50 %
